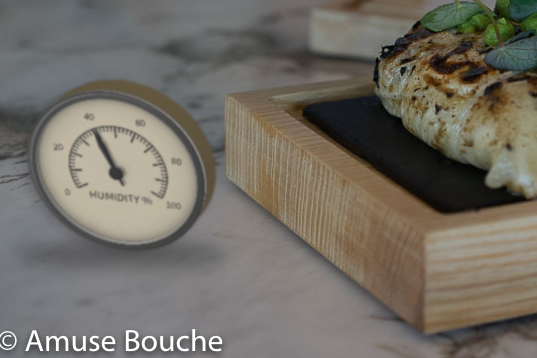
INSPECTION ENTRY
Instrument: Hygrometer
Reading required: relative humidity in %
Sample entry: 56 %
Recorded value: 40 %
